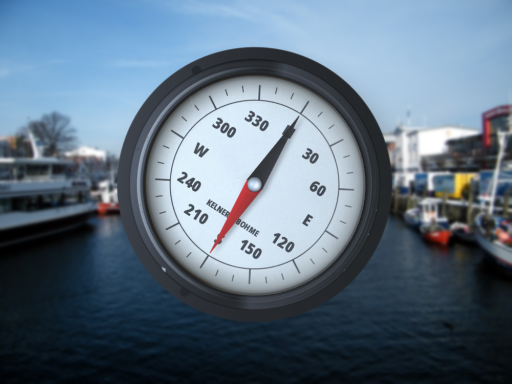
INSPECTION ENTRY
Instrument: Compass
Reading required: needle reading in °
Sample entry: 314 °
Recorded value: 180 °
